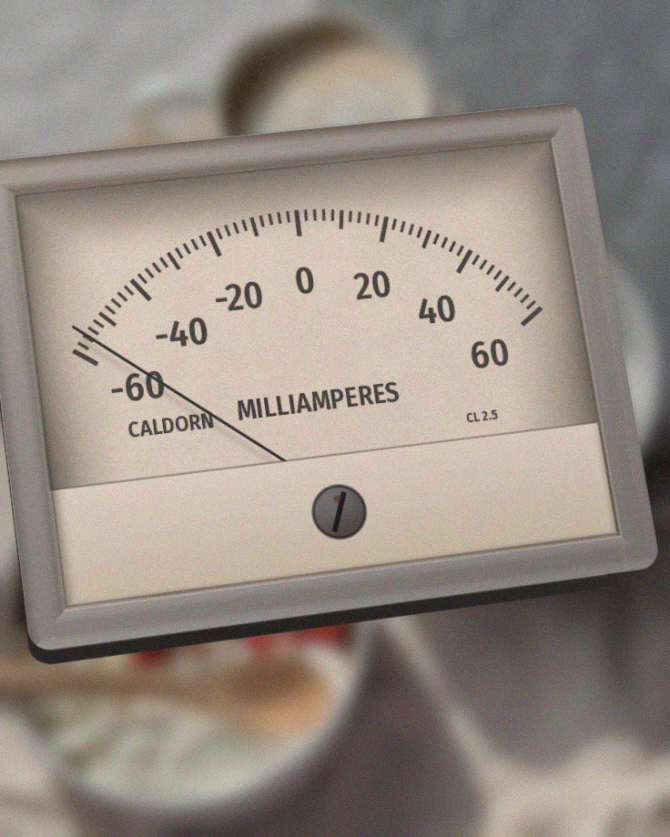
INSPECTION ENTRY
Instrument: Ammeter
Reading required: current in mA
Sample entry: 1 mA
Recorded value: -56 mA
